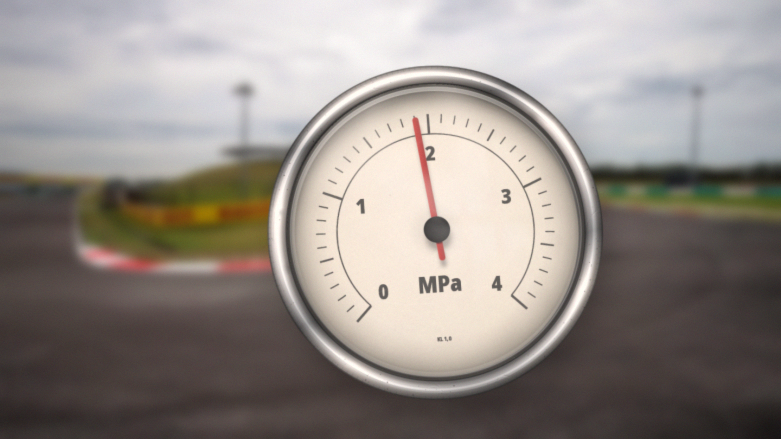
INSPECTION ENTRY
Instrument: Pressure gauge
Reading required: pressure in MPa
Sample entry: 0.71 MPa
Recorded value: 1.9 MPa
